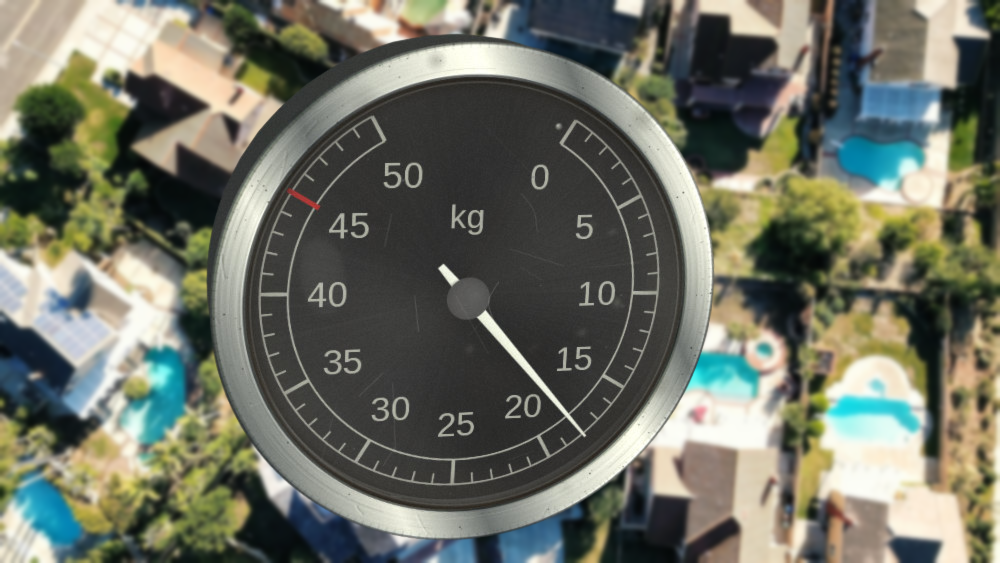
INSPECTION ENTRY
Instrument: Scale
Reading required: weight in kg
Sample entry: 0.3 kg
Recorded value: 18 kg
